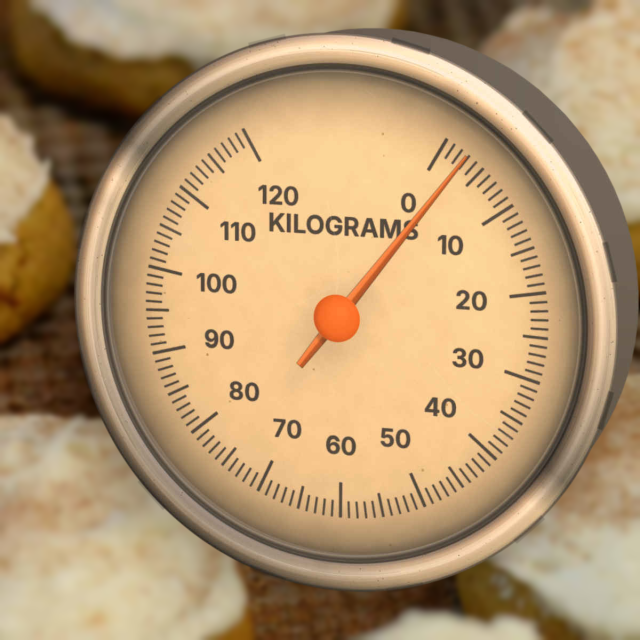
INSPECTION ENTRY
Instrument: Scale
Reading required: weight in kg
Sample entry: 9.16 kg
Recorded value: 3 kg
